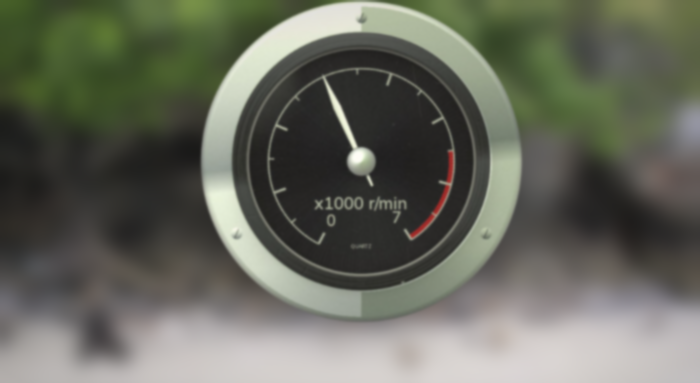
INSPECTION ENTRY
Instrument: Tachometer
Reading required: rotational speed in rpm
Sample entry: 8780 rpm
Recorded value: 3000 rpm
